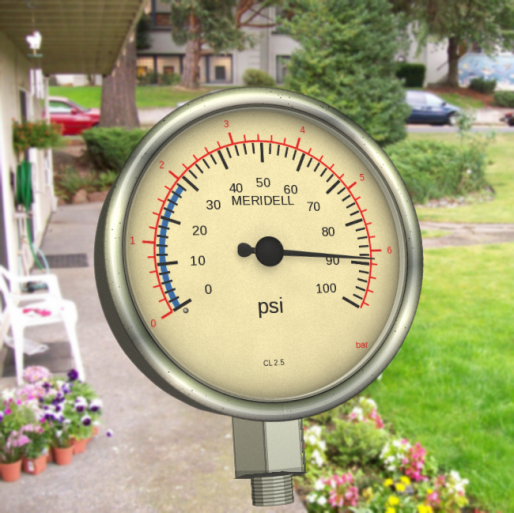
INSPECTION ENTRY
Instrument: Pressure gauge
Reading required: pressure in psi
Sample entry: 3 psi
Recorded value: 89 psi
